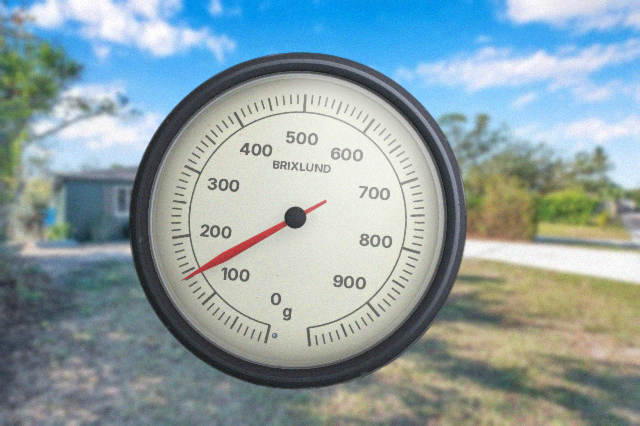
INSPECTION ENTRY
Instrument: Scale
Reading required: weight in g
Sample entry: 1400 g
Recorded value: 140 g
